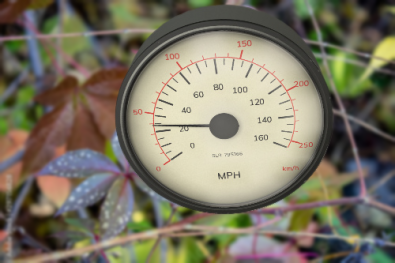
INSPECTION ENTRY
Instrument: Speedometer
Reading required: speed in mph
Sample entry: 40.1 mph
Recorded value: 25 mph
